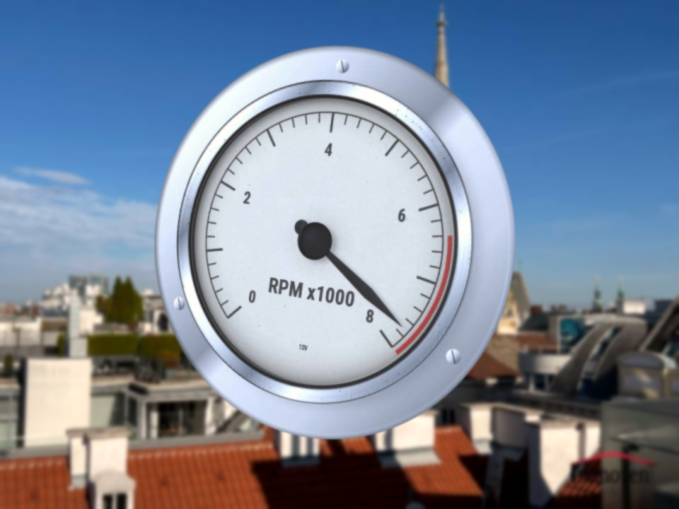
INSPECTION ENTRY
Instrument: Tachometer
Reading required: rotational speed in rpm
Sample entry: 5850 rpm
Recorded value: 7700 rpm
